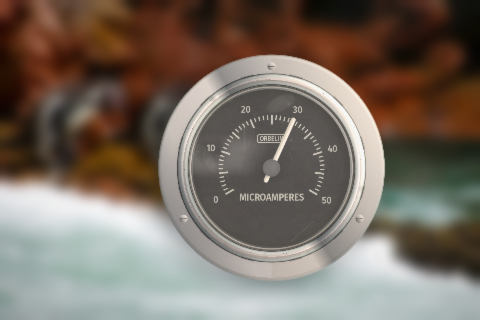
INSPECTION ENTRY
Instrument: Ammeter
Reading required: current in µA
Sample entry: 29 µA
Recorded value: 30 µA
